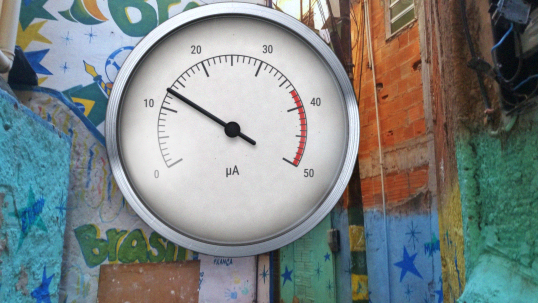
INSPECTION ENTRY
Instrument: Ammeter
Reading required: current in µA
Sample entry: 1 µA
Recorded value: 13 µA
